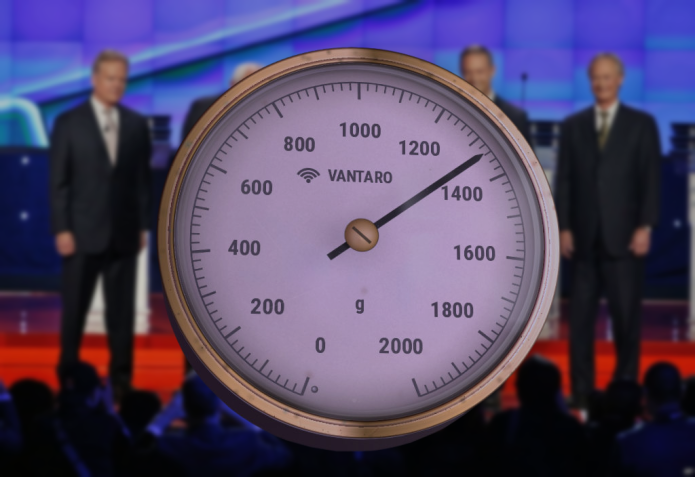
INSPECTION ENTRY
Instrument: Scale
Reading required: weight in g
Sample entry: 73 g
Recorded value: 1340 g
